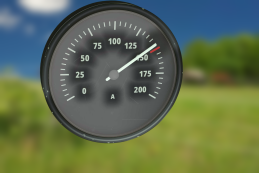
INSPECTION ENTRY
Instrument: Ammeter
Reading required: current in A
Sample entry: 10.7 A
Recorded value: 145 A
